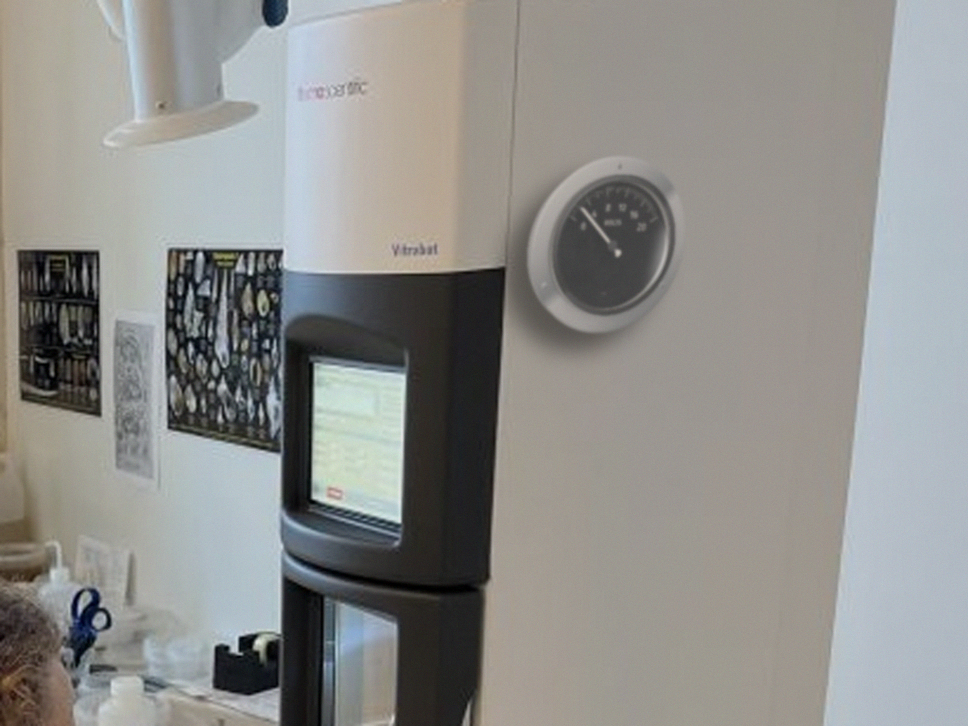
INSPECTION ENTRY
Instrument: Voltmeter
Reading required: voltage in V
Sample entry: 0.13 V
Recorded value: 2 V
